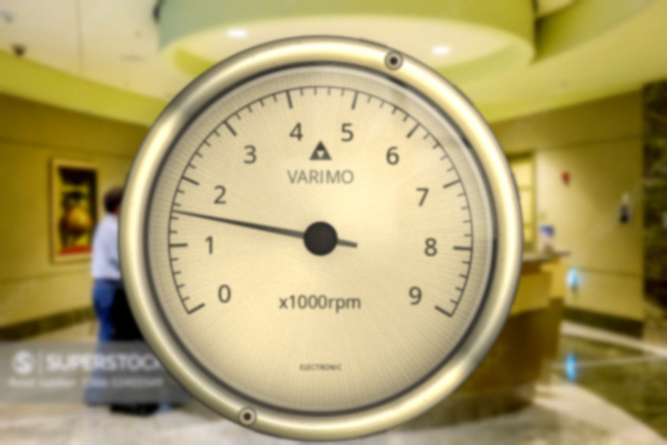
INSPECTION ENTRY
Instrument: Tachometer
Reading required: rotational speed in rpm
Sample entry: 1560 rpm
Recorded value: 1500 rpm
